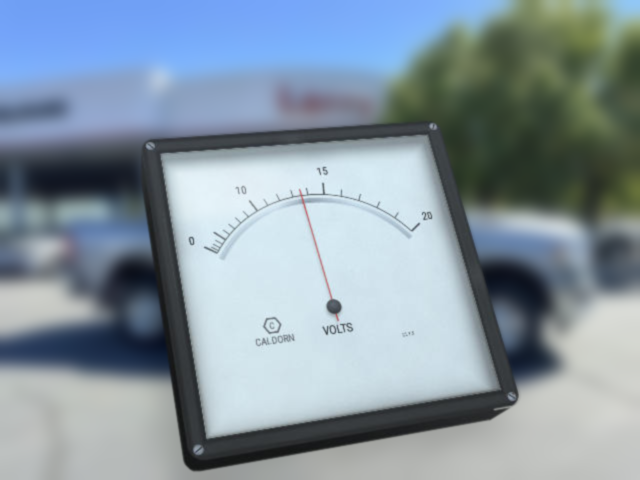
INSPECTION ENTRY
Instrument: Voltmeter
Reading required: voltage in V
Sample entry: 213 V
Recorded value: 13.5 V
